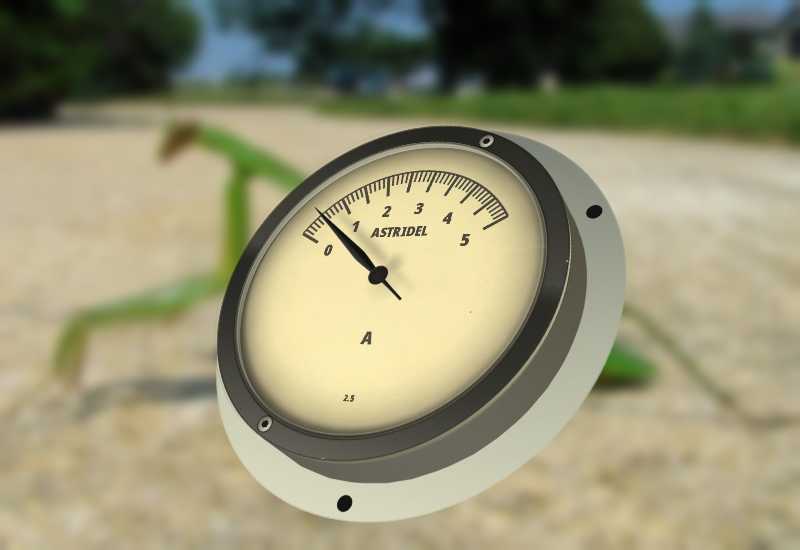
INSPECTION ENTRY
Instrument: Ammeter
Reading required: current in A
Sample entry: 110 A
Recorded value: 0.5 A
